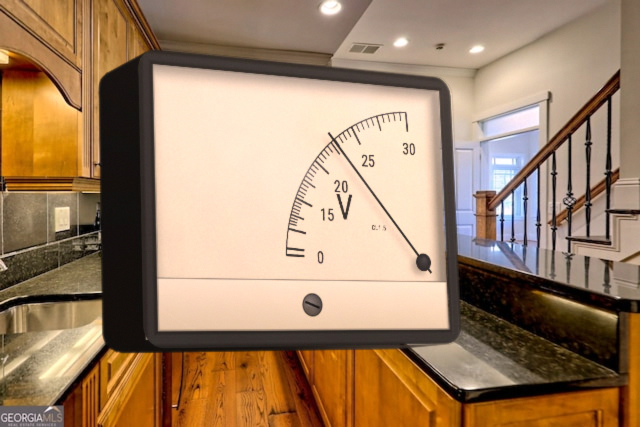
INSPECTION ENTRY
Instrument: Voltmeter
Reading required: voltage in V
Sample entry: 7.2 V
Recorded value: 22.5 V
